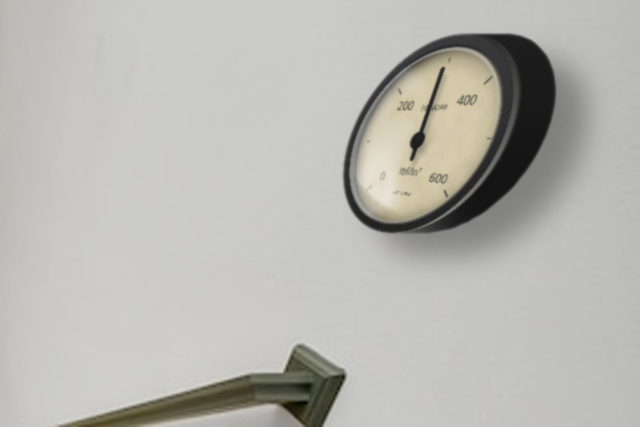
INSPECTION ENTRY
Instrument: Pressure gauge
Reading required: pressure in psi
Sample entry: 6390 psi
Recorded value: 300 psi
